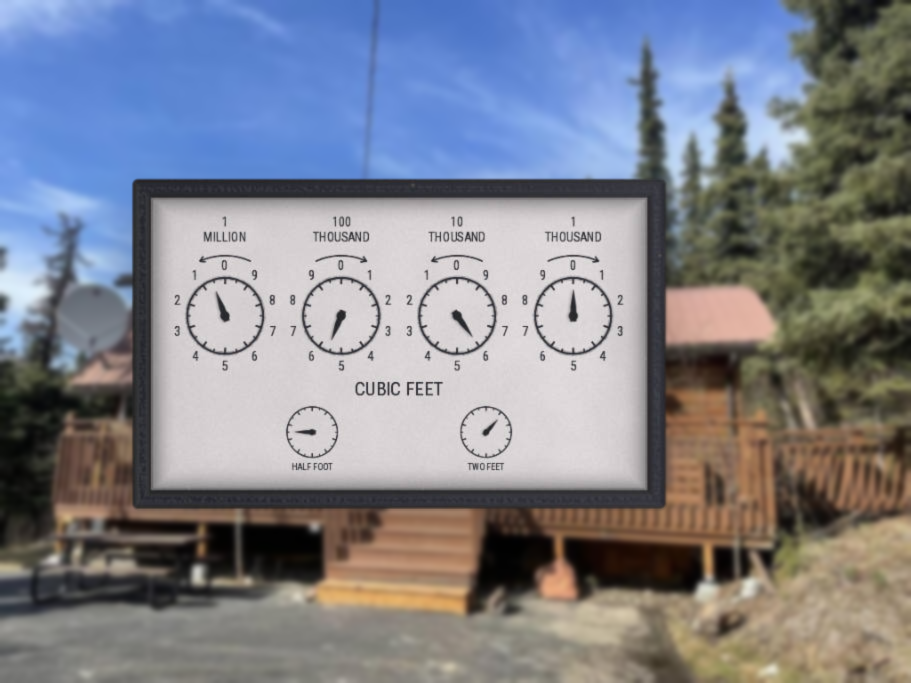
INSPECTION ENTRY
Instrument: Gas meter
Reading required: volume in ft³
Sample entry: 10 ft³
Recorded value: 56000 ft³
